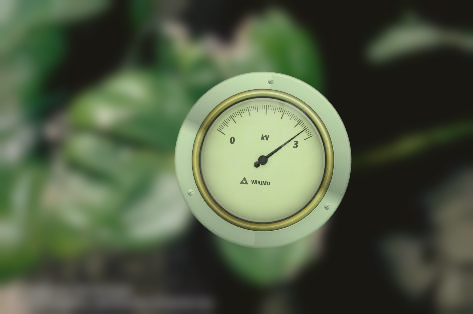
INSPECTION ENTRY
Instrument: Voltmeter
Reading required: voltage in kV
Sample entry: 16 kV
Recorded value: 2.75 kV
